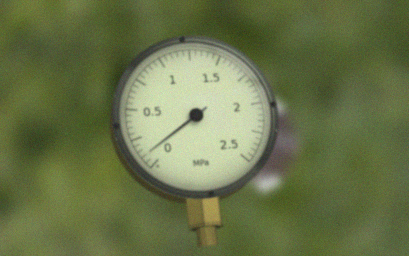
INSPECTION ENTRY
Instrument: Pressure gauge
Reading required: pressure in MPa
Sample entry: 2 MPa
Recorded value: 0.1 MPa
